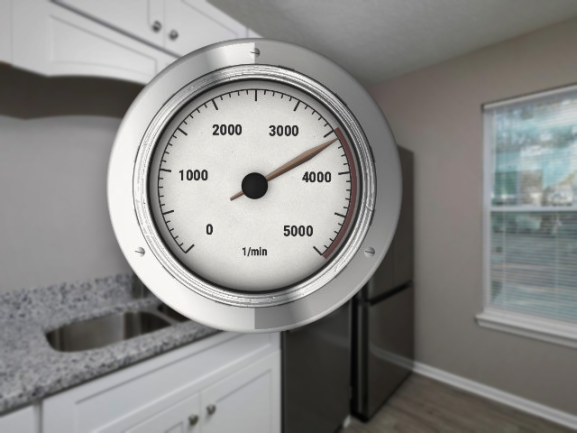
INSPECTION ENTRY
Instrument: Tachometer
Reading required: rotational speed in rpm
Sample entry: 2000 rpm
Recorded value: 3600 rpm
